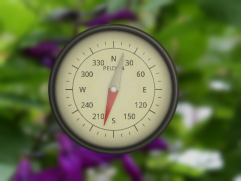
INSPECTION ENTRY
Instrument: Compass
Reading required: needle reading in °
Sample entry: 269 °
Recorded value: 195 °
